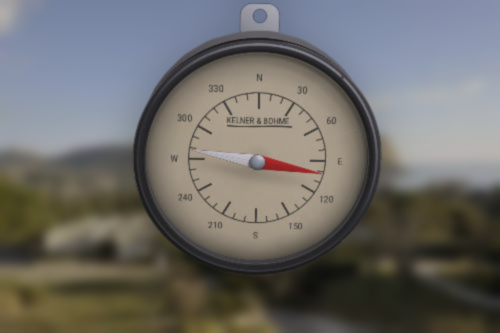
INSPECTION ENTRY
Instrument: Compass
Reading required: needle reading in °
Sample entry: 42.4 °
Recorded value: 100 °
